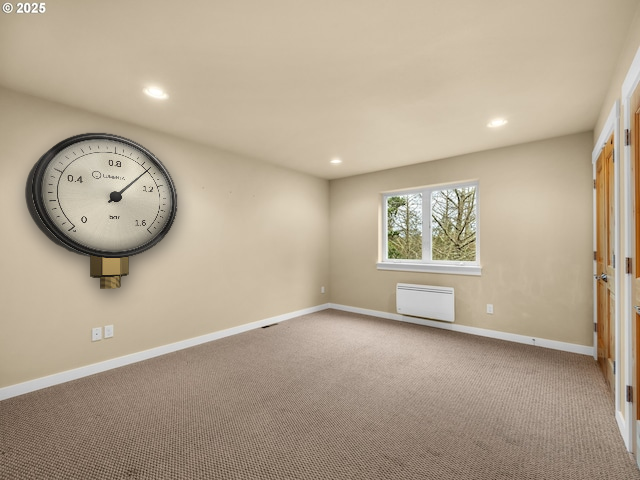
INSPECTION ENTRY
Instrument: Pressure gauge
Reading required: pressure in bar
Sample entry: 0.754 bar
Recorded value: 1.05 bar
